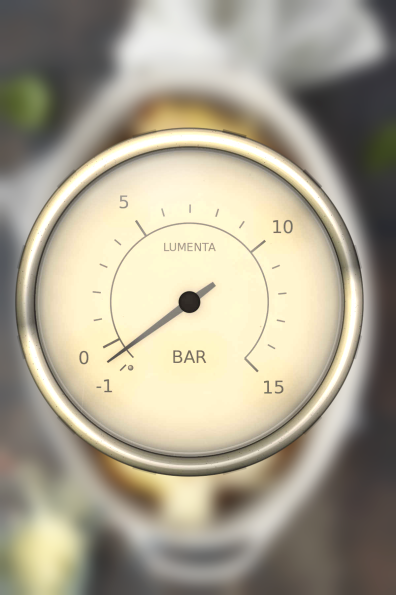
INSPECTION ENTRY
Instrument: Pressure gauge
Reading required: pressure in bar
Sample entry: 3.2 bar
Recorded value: -0.5 bar
